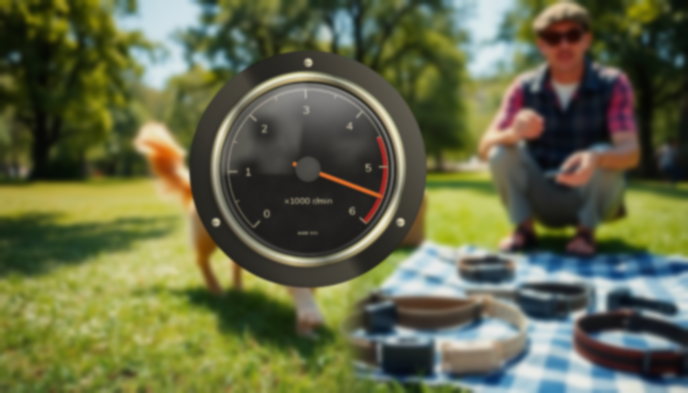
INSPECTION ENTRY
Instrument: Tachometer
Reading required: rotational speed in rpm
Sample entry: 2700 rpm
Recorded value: 5500 rpm
